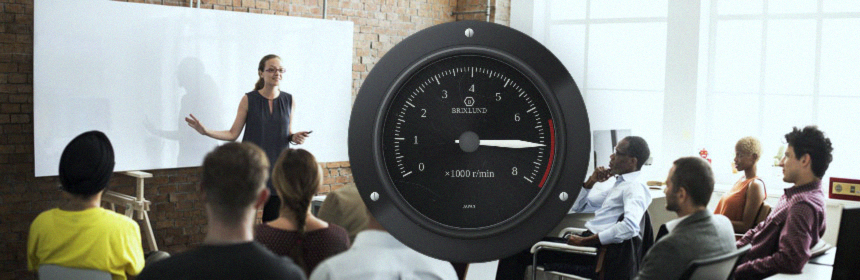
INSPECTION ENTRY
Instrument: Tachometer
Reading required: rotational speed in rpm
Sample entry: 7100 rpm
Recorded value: 7000 rpm
